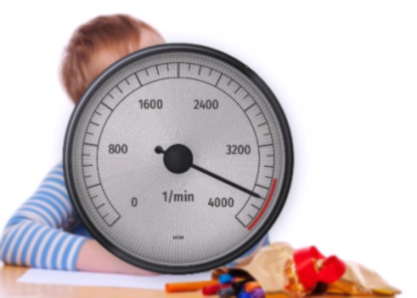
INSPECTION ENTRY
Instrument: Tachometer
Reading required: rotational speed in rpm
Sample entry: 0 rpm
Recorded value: 3700 rpm
